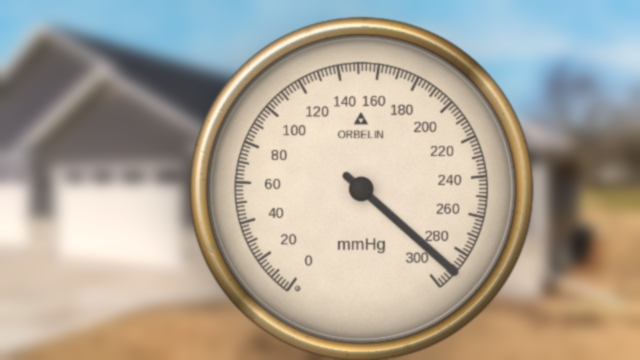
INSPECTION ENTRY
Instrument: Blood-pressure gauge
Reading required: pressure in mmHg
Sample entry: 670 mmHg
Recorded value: 290 mmHg
